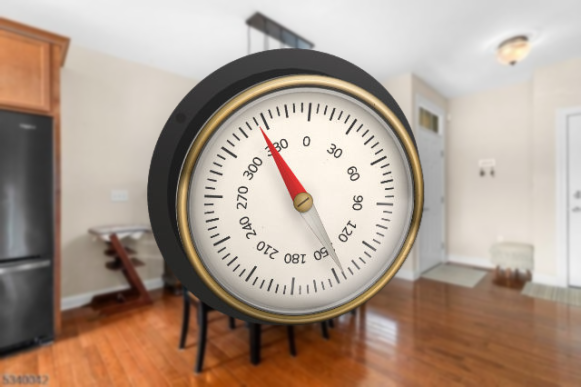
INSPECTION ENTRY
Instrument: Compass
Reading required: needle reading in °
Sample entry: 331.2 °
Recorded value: 325 °
